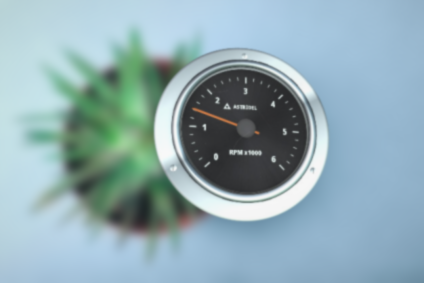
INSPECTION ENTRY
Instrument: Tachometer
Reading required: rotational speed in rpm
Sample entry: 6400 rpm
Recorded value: 1400 rpm
